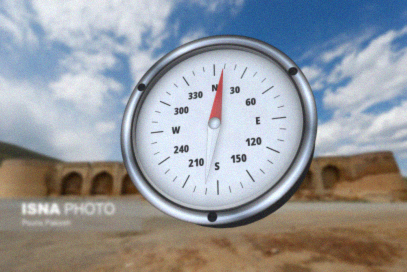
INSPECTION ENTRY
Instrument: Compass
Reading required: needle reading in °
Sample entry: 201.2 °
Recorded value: 10 °
